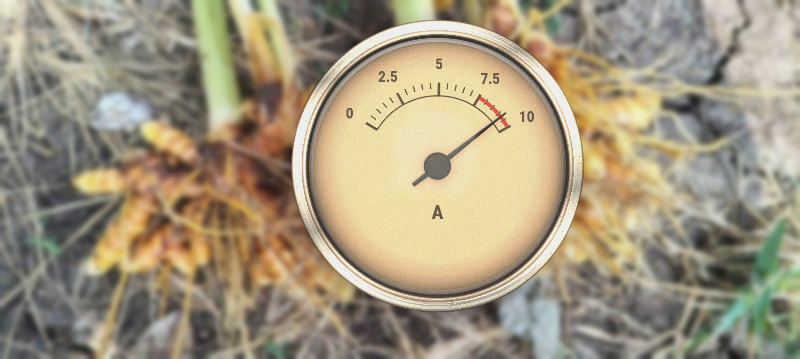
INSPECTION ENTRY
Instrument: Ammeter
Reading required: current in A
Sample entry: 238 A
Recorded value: 9.25 A
